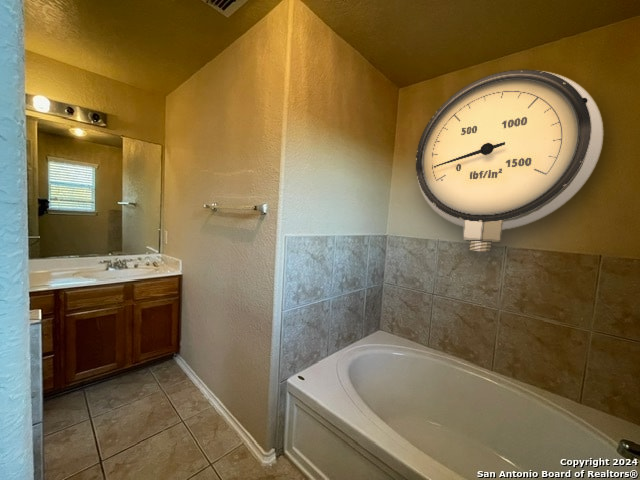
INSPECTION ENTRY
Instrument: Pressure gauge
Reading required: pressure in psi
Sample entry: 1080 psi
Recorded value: 100 psi
